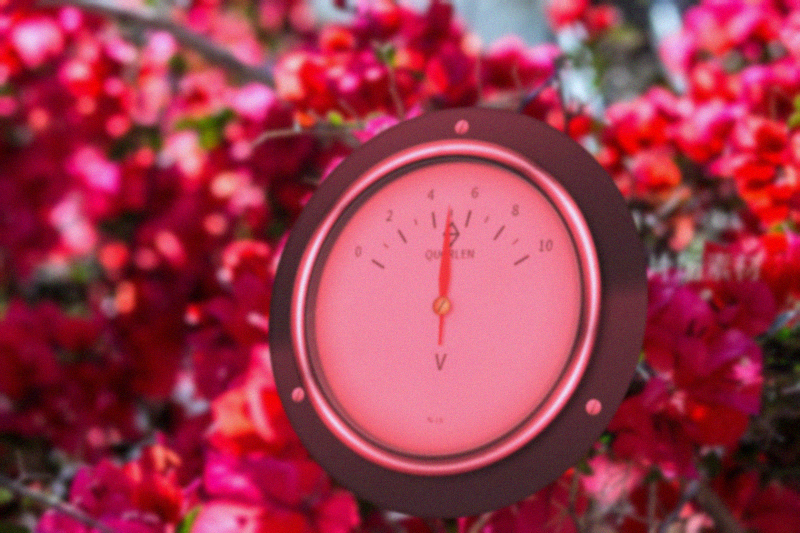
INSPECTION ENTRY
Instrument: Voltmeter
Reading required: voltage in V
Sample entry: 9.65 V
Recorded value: 5 V
